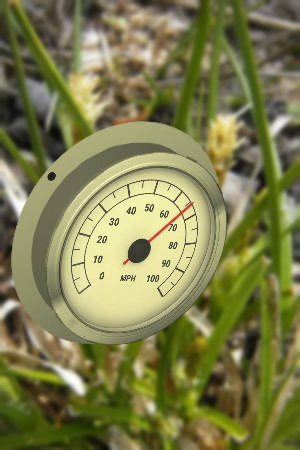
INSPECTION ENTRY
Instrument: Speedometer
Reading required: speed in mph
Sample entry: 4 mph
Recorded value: 65 mph
